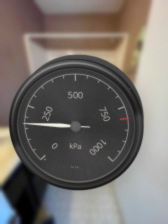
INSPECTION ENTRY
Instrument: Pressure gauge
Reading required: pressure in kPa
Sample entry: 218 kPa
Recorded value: 175 kPa
